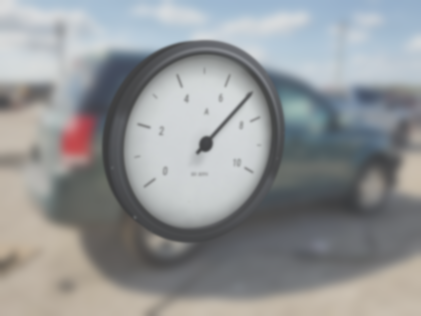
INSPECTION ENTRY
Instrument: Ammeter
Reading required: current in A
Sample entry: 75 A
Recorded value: 7 A
